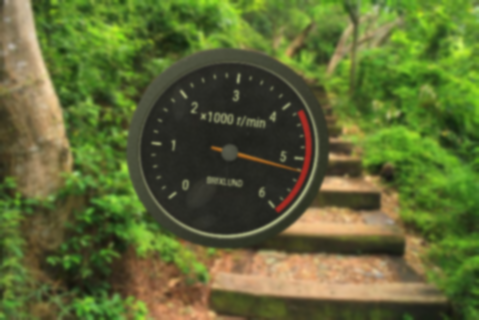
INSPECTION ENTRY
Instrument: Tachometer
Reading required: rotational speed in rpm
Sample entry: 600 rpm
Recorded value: 5200 rpm
